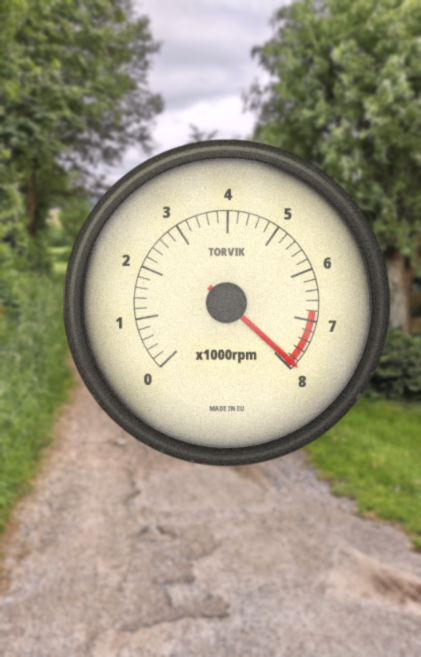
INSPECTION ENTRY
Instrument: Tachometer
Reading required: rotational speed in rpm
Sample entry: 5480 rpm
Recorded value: 7900 rpm
